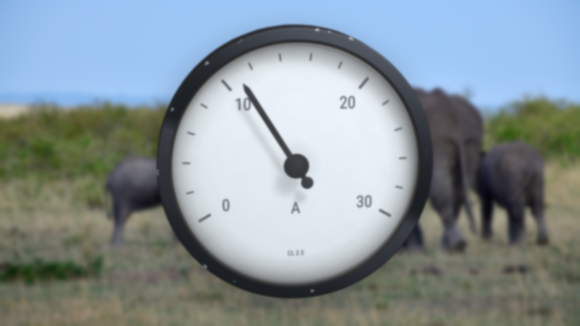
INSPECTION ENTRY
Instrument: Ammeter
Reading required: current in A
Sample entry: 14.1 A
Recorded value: 11 A
